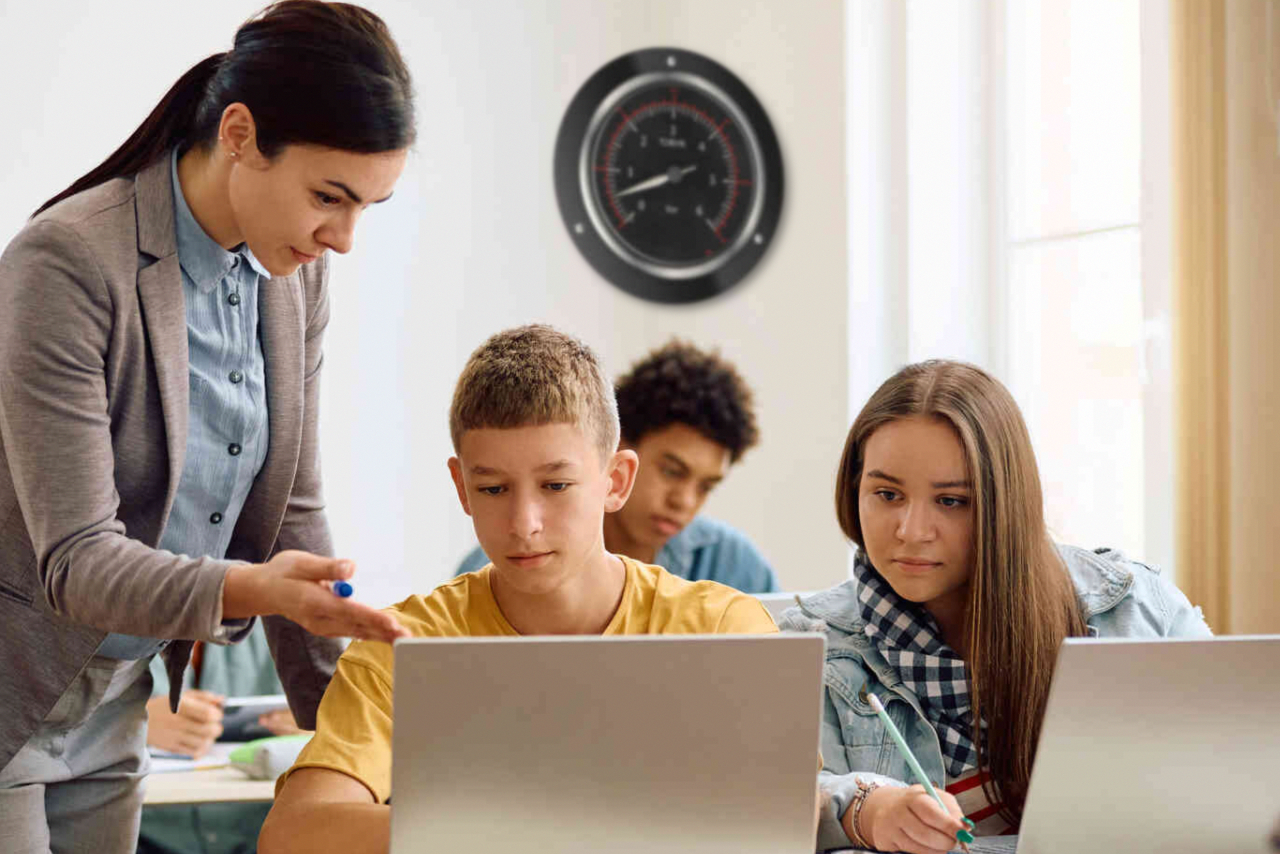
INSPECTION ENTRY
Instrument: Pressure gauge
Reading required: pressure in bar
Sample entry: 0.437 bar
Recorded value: 0.5 bar
